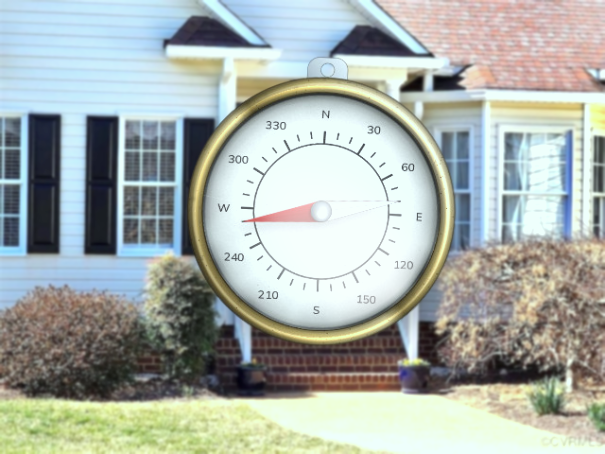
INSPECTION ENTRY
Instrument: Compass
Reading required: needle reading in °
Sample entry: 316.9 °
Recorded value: 260 °
